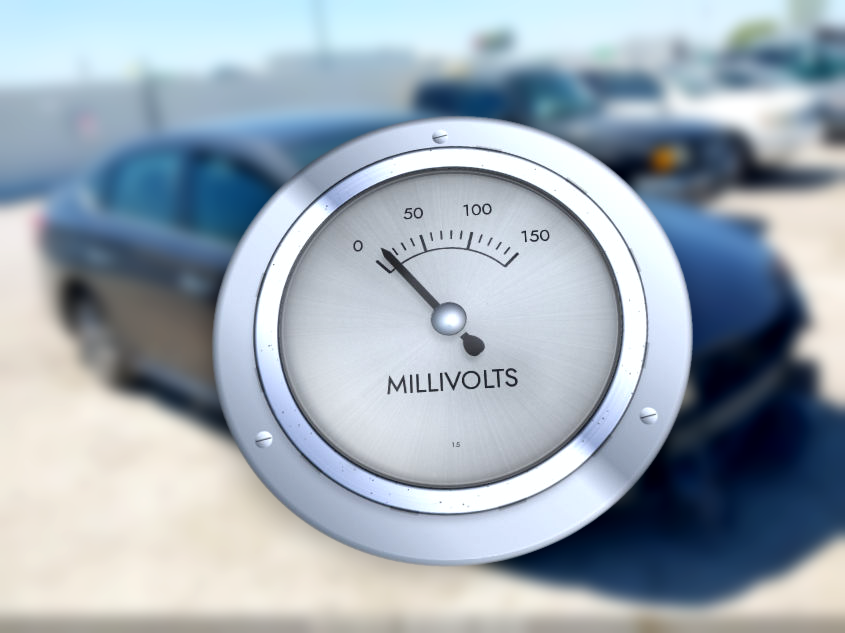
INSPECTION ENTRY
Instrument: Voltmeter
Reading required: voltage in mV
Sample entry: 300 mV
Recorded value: 10 mV
